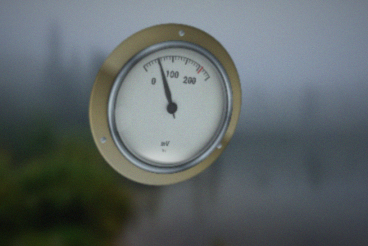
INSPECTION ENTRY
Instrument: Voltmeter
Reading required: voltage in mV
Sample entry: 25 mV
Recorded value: 50 mV
